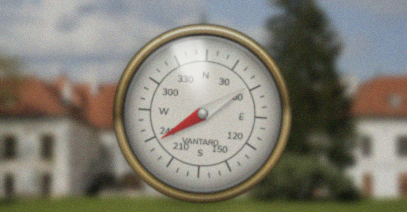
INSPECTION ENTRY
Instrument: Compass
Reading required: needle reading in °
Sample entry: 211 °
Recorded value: 235 °
